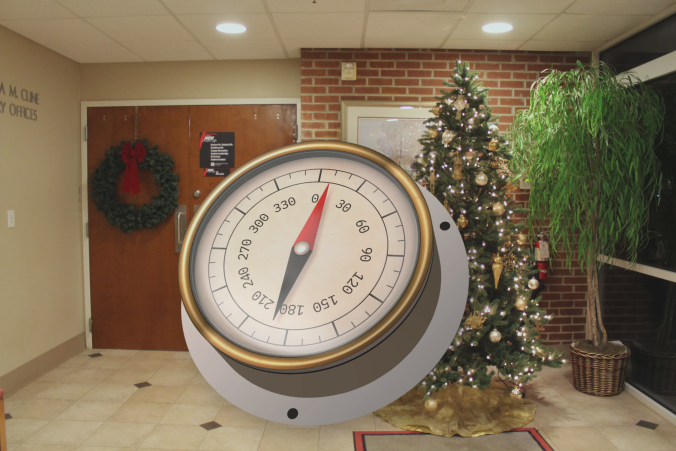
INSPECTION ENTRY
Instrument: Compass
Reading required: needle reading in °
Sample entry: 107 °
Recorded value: 10 °
